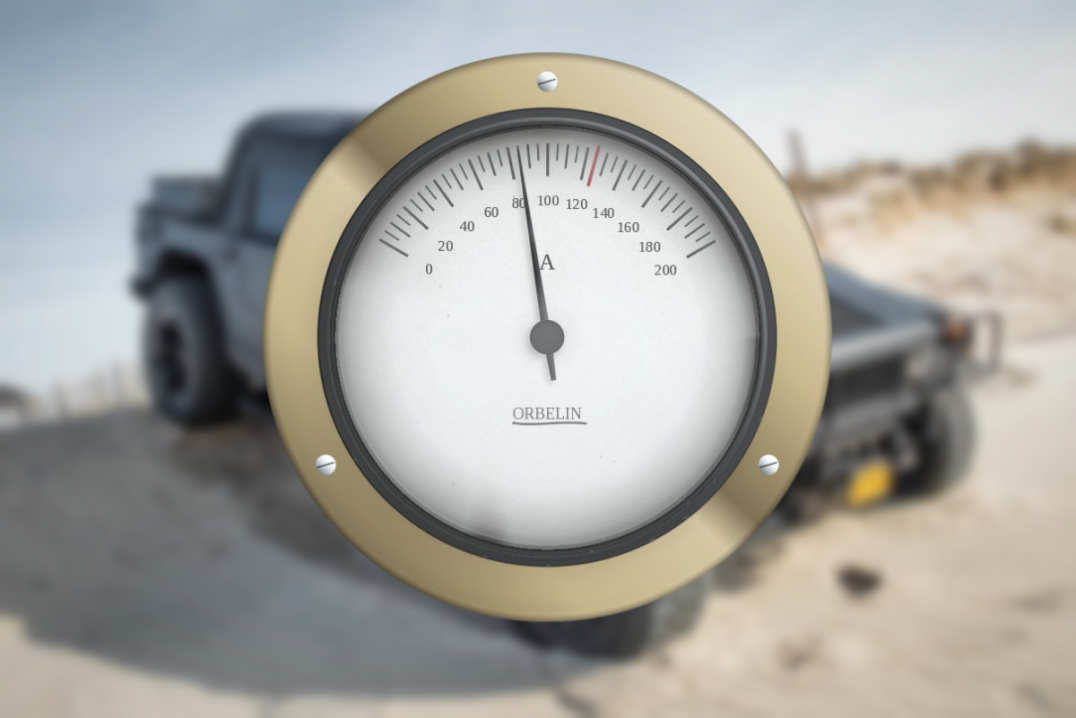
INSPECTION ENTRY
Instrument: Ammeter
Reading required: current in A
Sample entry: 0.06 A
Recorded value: 85 A
